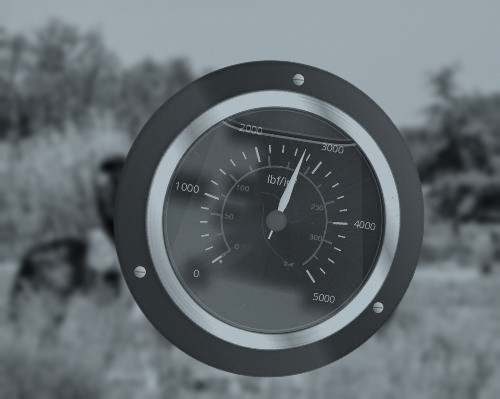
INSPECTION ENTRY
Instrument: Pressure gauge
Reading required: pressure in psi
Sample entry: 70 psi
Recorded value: 2700 psi
